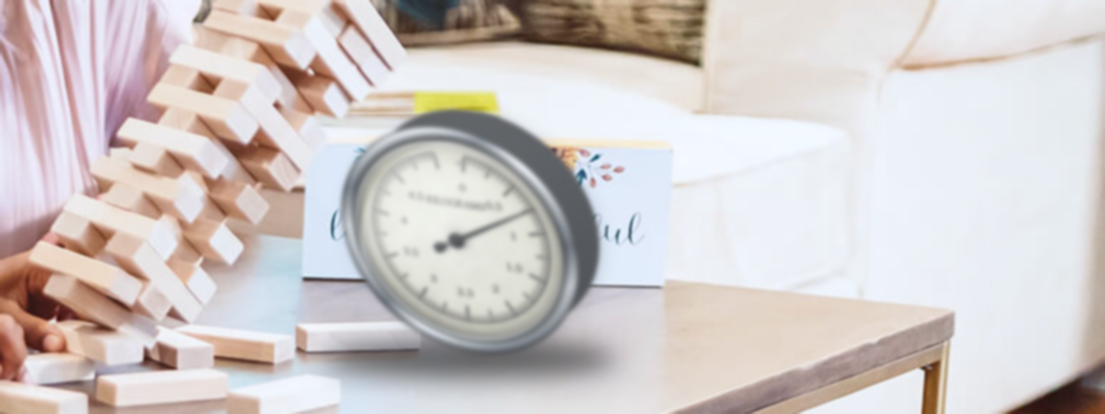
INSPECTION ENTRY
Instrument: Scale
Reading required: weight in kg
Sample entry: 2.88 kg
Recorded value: 0.75 kg
